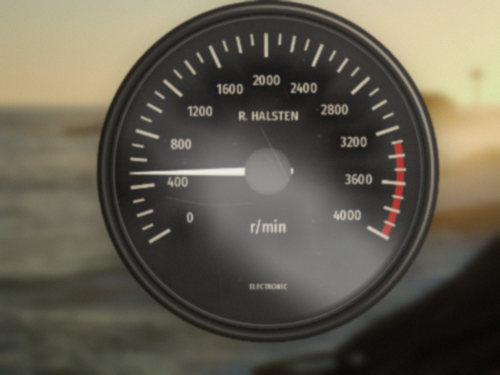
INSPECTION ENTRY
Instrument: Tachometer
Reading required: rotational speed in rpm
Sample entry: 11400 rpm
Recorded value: 500 rpm
